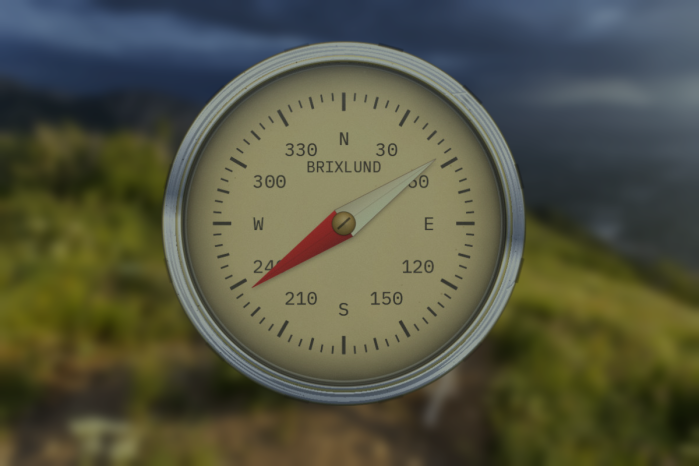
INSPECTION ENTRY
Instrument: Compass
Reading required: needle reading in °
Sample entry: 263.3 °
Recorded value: 235 °
